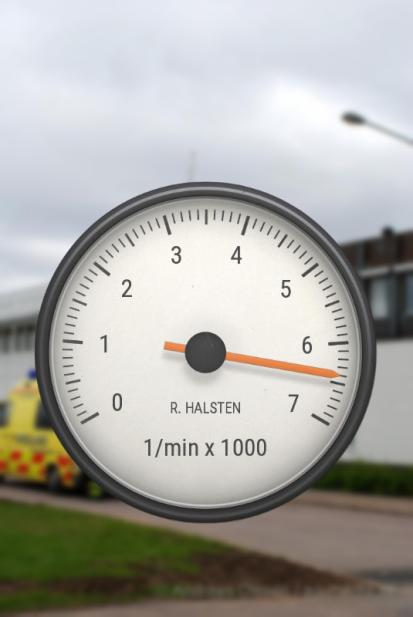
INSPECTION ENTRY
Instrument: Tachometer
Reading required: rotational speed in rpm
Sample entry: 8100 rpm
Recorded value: 6400 rpm
